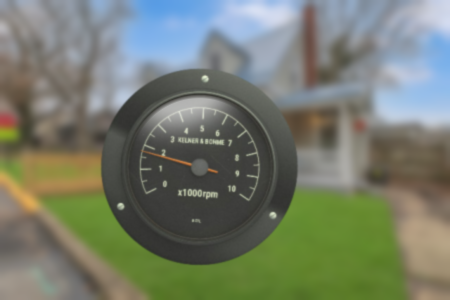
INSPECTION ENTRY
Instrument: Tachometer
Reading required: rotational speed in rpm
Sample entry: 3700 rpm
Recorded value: 1750 rpm
